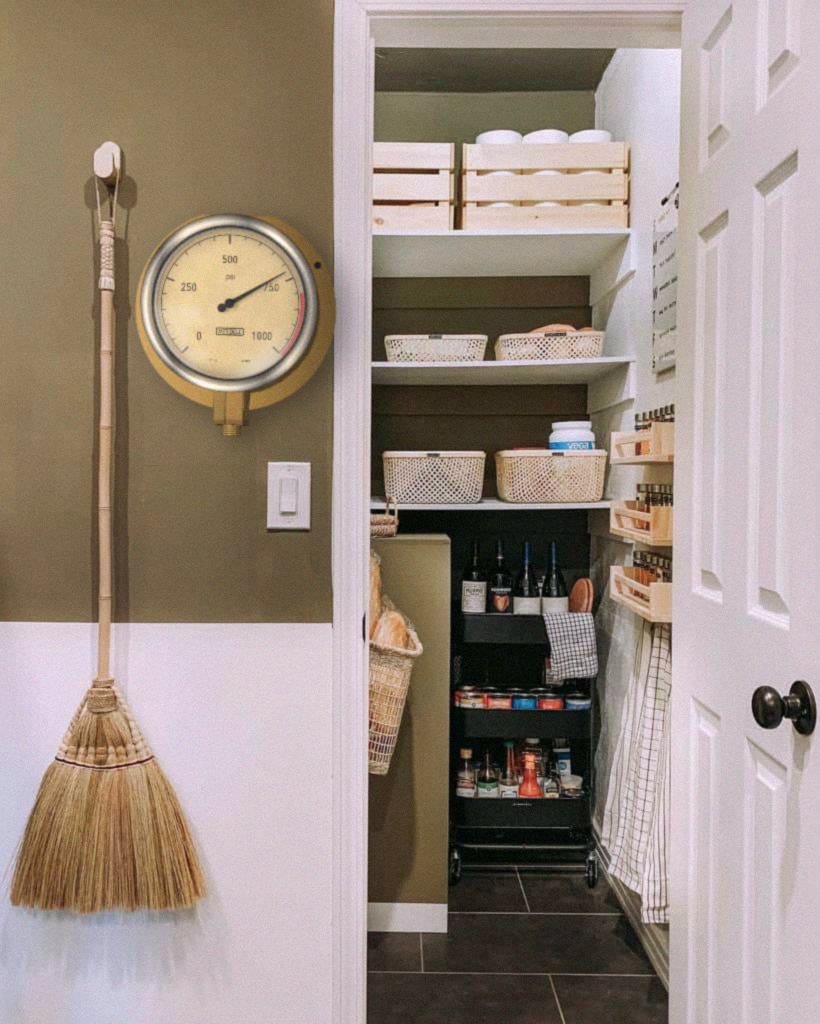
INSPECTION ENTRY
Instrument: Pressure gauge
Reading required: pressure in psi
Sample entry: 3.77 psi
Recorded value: 725 psi
